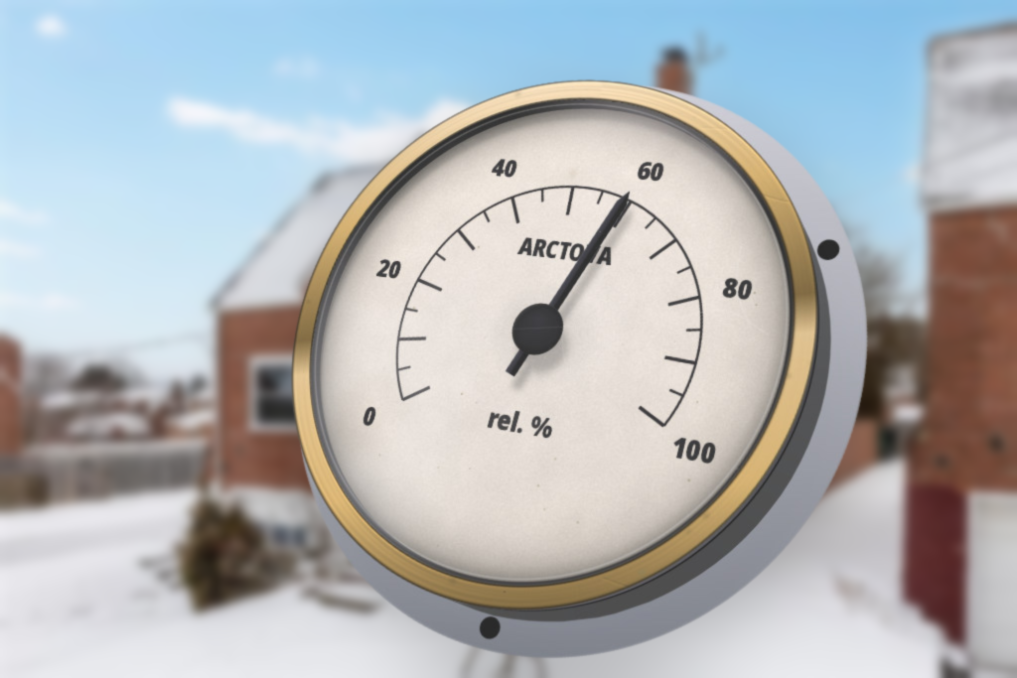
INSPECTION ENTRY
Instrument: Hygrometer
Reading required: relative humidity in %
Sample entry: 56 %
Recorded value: 60 %
